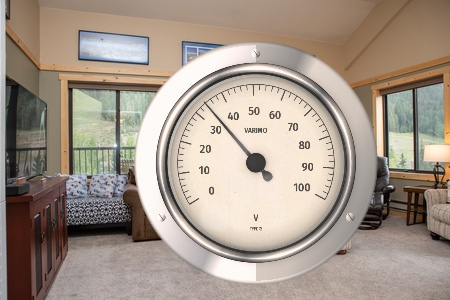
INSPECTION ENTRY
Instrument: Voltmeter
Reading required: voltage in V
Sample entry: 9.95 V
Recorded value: 34 V
